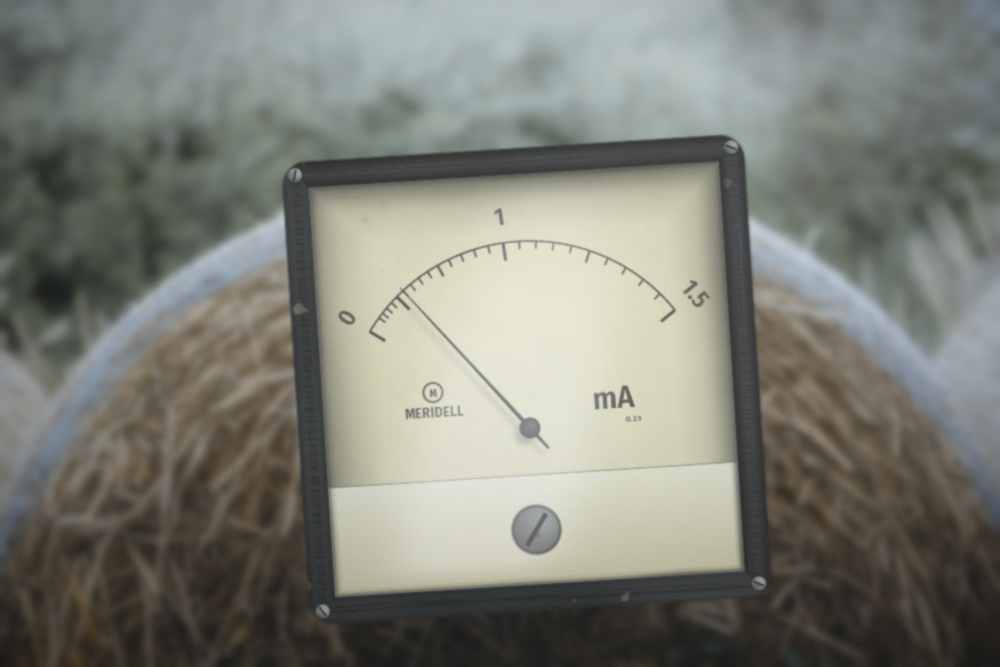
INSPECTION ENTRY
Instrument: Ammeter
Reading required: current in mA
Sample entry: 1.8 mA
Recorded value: 0.55 mA
